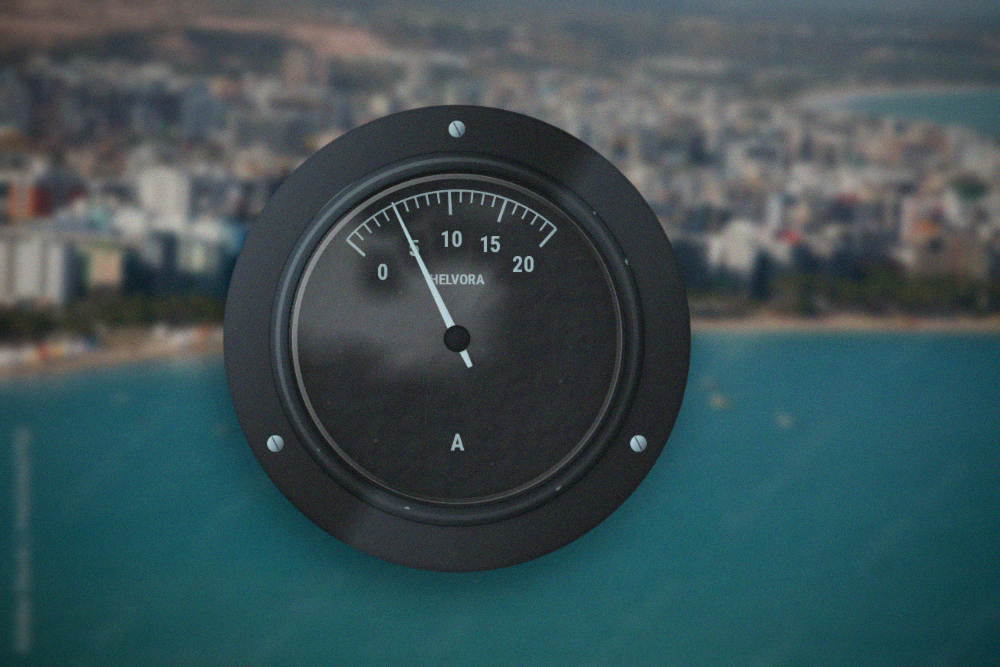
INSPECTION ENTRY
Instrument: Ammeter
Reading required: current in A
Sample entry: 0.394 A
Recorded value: 5 A
